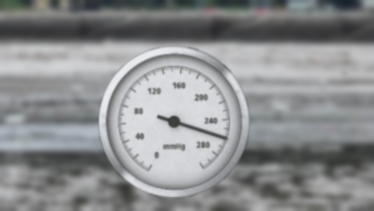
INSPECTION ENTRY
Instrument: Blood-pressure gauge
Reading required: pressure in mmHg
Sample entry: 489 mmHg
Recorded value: 260 mmHg
